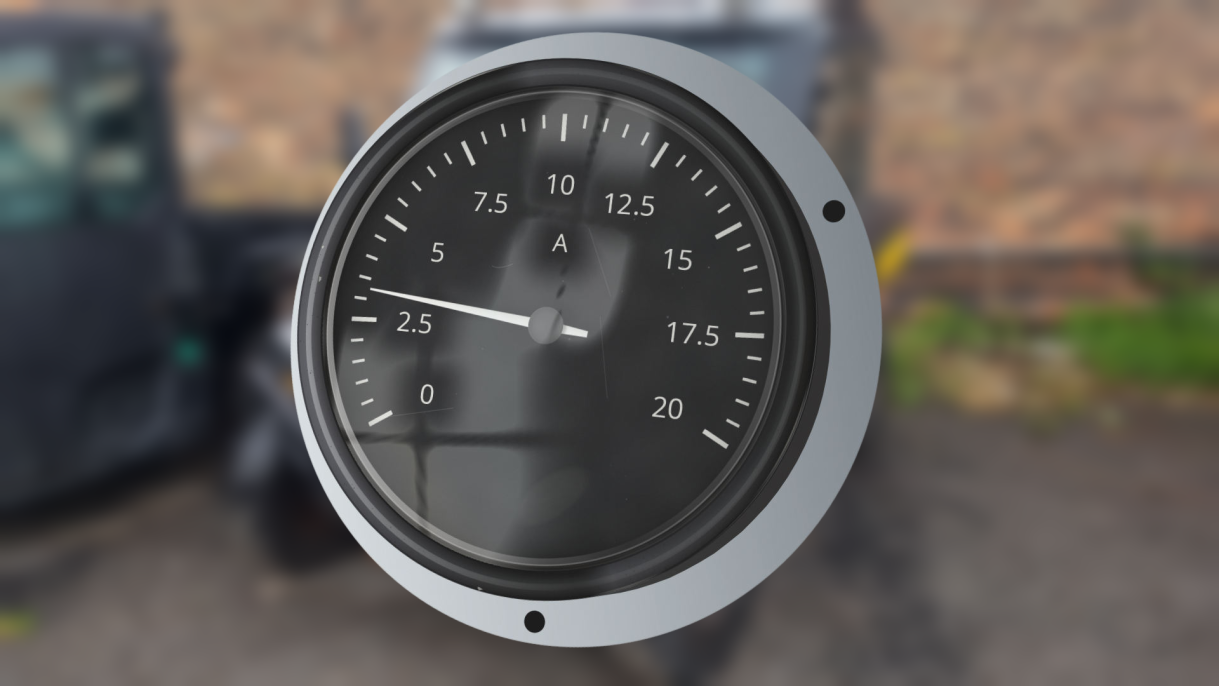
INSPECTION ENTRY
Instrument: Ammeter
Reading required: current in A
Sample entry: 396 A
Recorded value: 3.25 A
